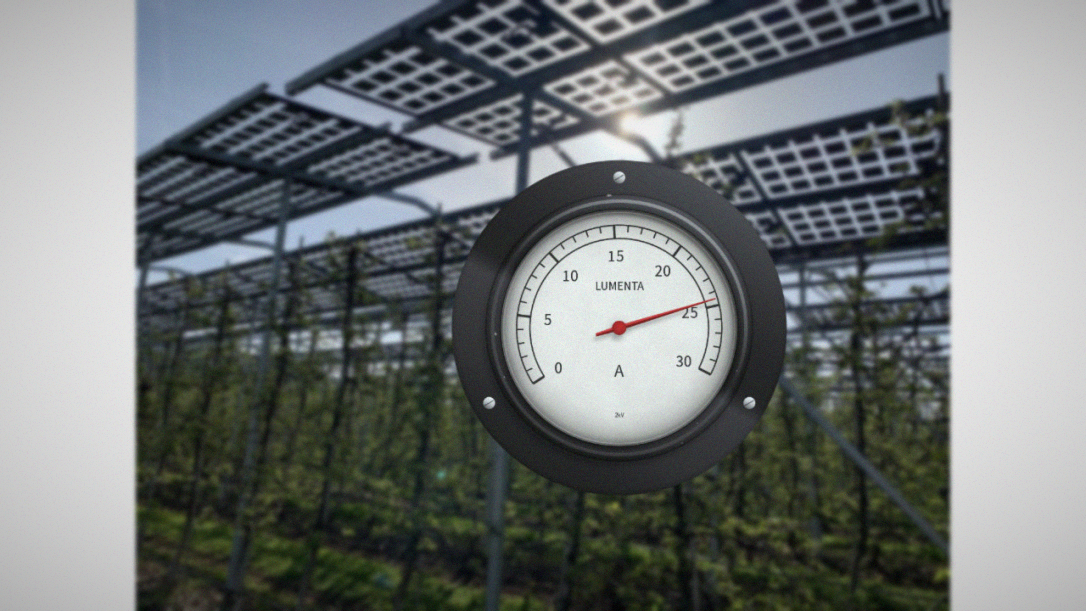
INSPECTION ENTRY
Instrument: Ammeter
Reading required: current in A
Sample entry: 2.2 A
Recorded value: 24.5 A
